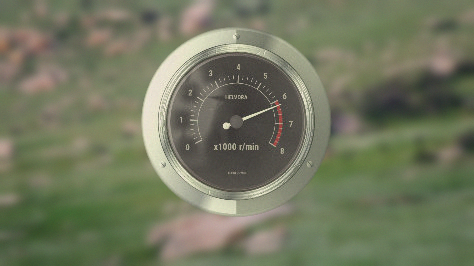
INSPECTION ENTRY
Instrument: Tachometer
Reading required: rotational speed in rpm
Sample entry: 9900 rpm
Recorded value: 6200 rpm
